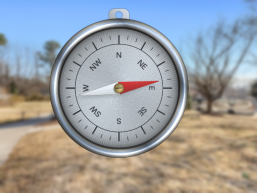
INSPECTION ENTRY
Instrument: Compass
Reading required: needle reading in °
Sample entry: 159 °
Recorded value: 80 °
